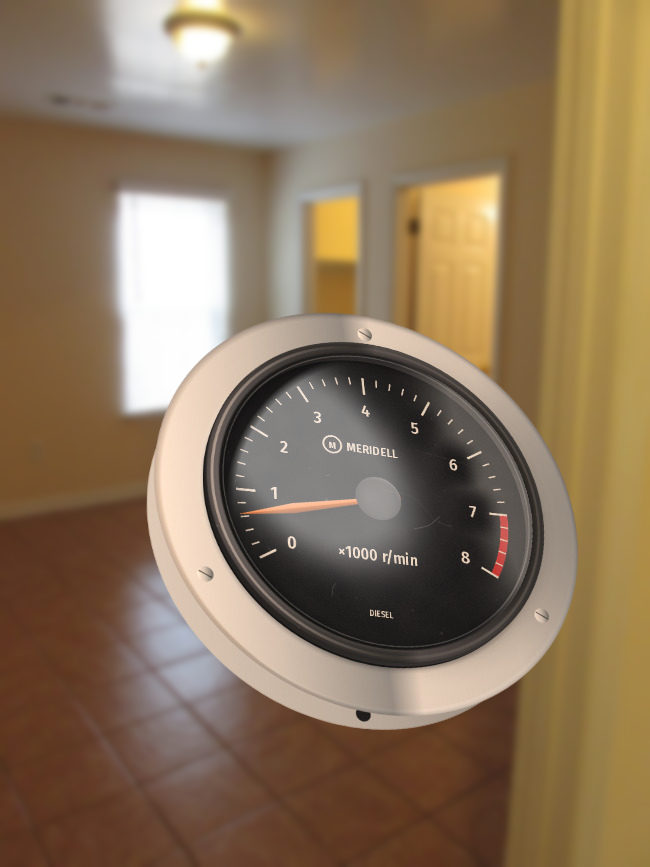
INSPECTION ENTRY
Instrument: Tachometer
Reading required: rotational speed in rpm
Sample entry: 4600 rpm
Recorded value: 600 rpm
